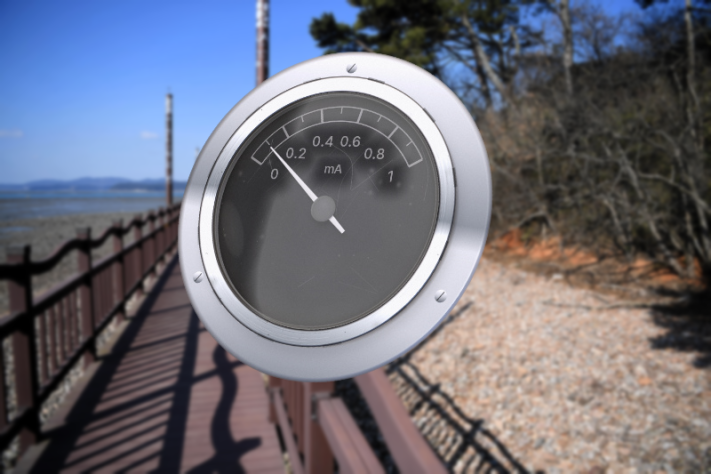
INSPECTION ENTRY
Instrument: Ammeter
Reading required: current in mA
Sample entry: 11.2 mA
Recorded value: 0.1 mA
